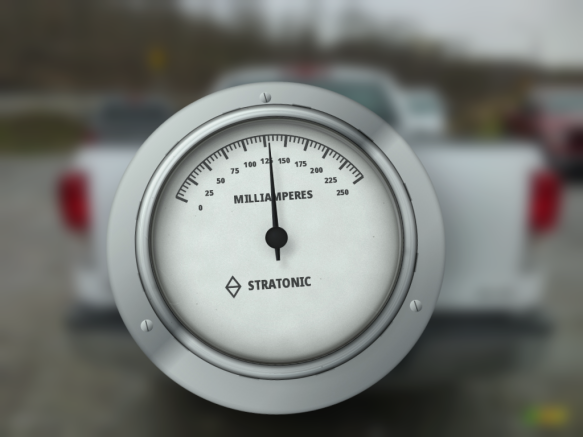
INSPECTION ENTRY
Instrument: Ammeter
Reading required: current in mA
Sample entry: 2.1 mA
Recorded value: 130 mA
